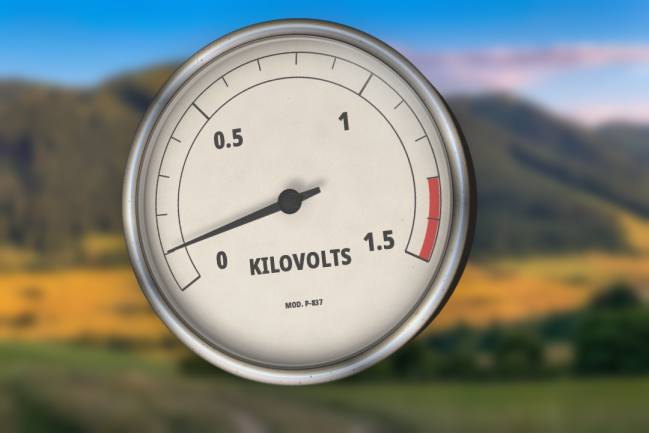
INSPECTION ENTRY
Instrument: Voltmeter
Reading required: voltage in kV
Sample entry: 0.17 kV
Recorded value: 0.1 kV
